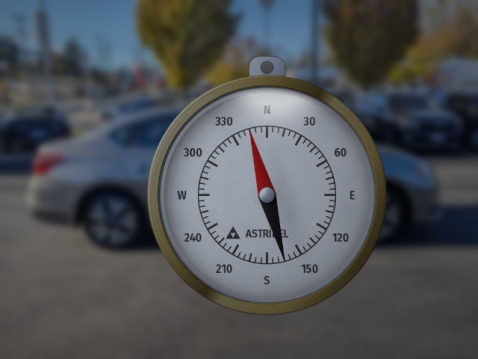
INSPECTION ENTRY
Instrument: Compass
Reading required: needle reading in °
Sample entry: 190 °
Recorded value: 345 °
